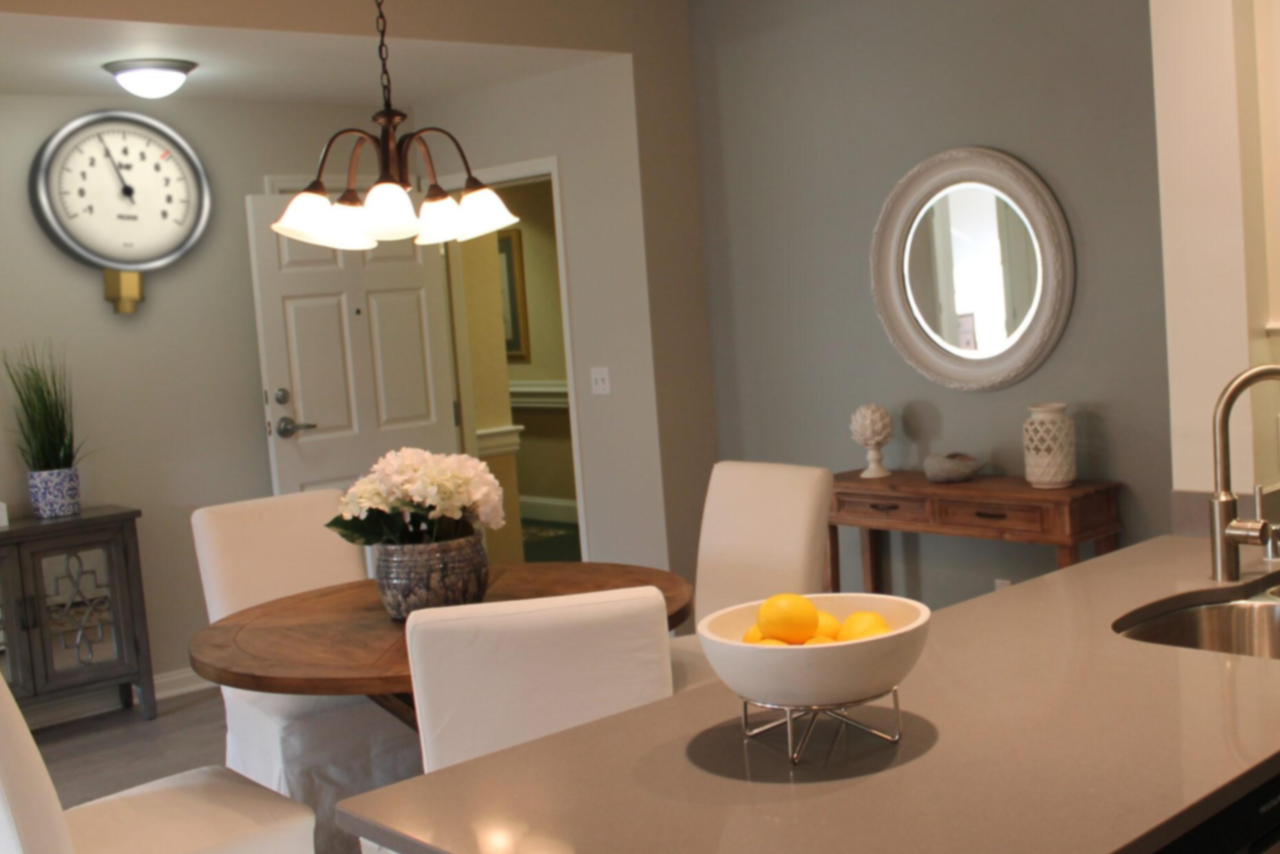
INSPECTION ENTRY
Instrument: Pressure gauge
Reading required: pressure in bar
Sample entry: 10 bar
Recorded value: 3 bar
